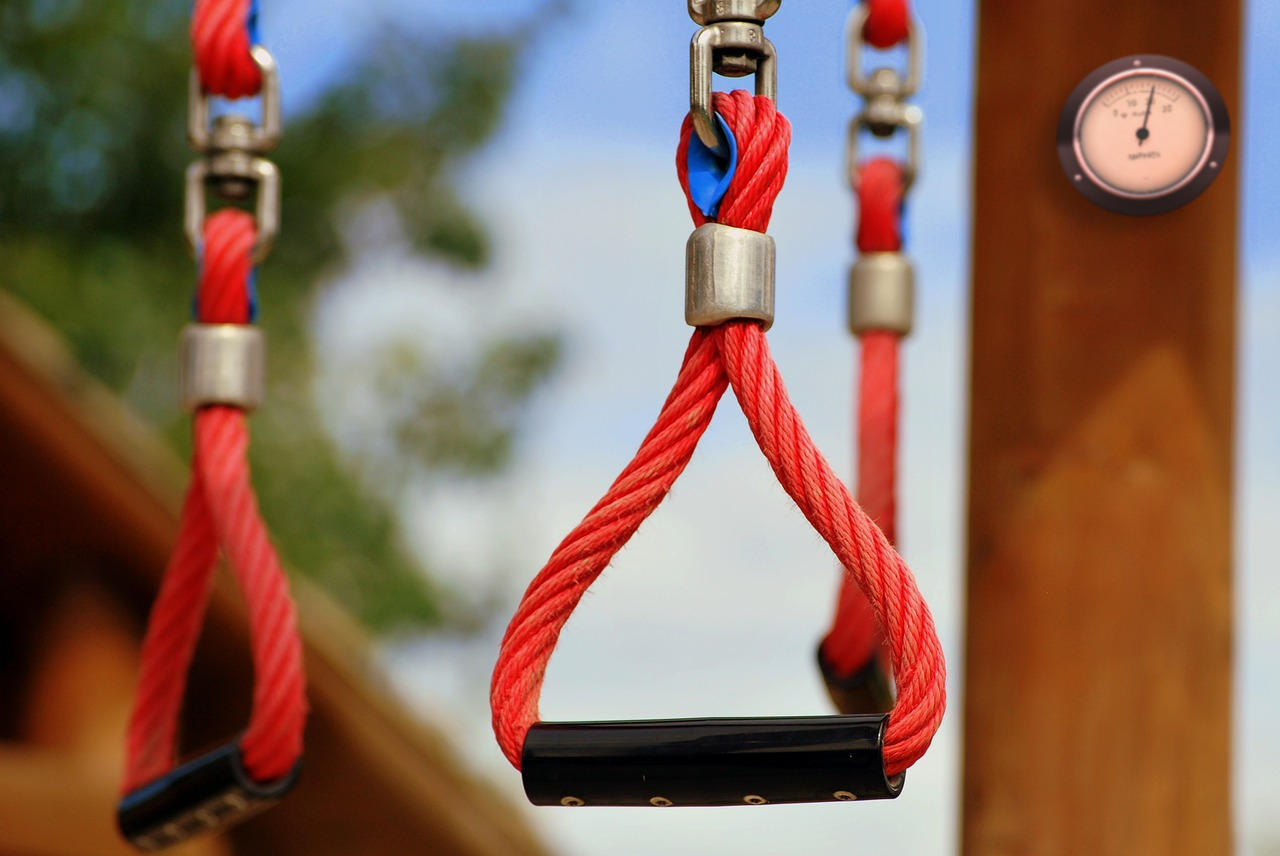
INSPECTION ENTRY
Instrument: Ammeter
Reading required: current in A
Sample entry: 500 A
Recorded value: 20 A
